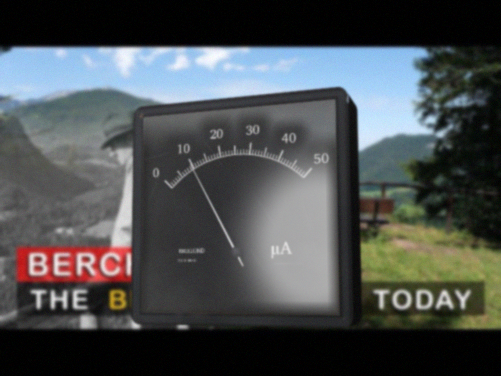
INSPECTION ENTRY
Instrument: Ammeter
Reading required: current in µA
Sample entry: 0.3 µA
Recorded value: 10 µA
